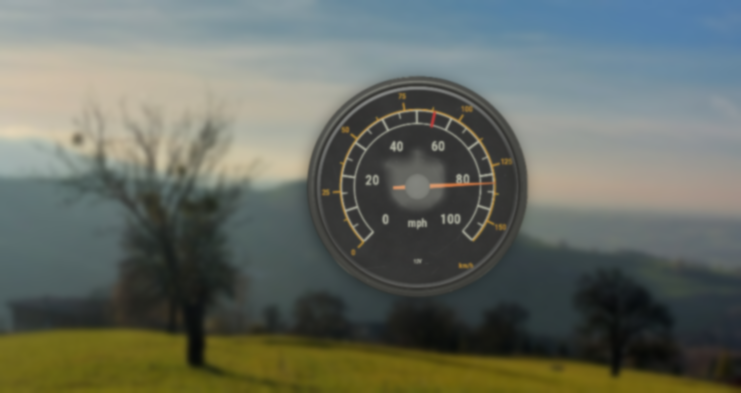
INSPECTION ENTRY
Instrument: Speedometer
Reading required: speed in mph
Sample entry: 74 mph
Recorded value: 82.5 mph
